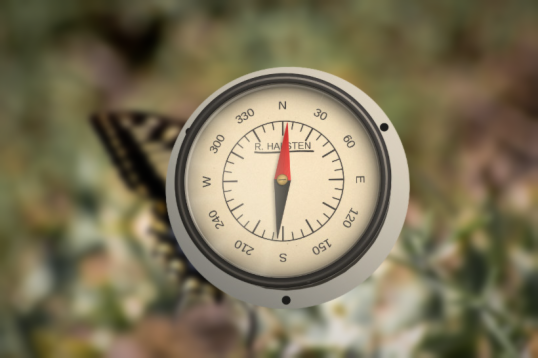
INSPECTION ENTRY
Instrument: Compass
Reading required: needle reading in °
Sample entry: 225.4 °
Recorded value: 5 °
